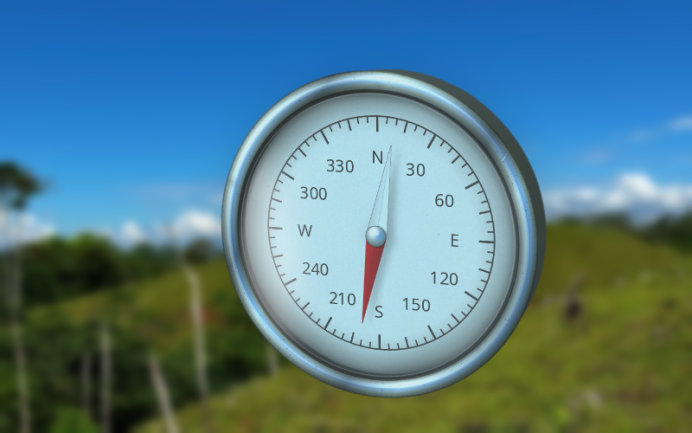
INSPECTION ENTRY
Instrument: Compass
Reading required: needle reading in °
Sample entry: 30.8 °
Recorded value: 190 °
